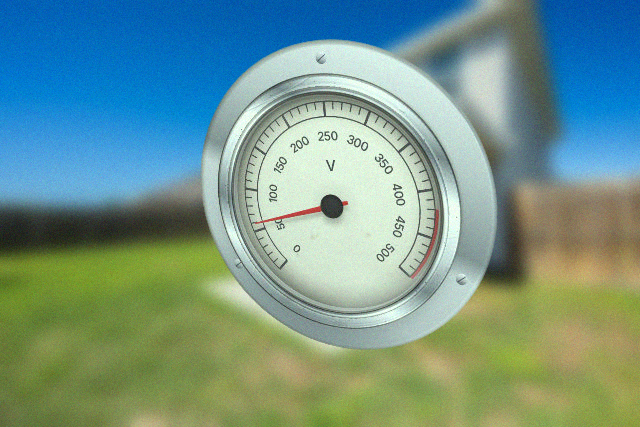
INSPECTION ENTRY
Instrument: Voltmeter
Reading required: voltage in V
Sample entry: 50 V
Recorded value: 60 V
